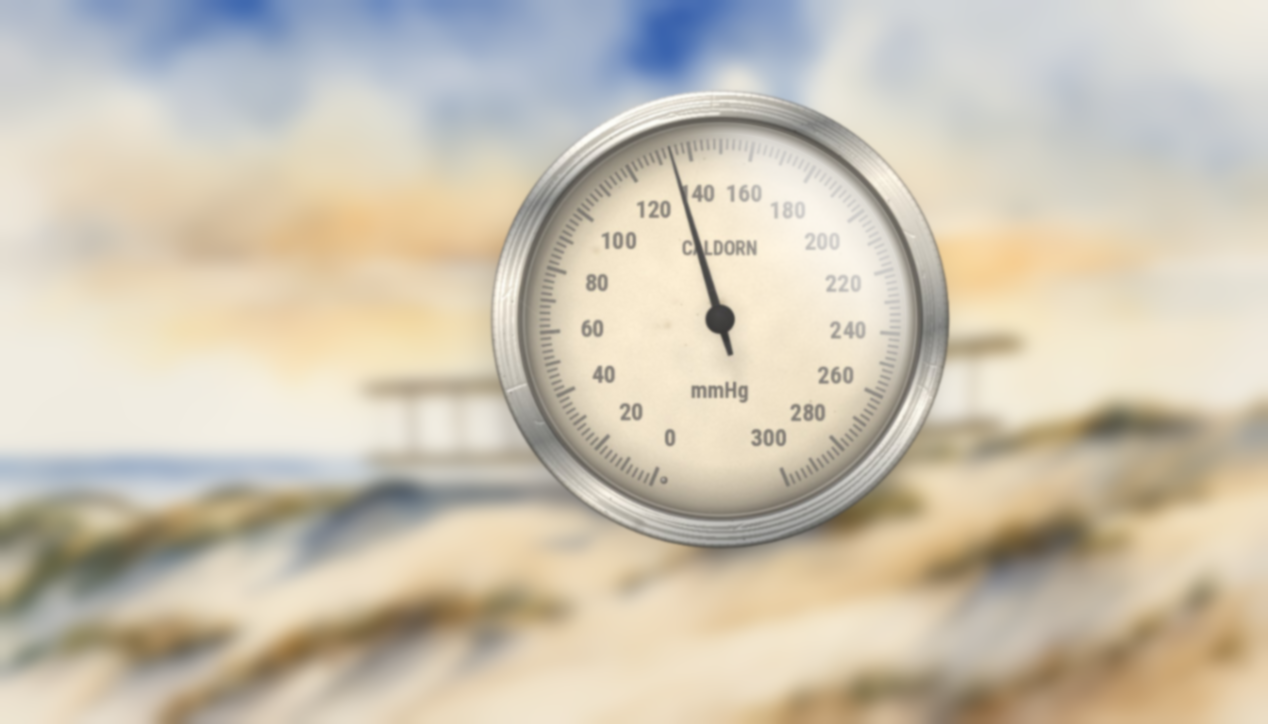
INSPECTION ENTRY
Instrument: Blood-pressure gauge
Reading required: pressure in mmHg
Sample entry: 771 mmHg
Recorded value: 134 mmHg
